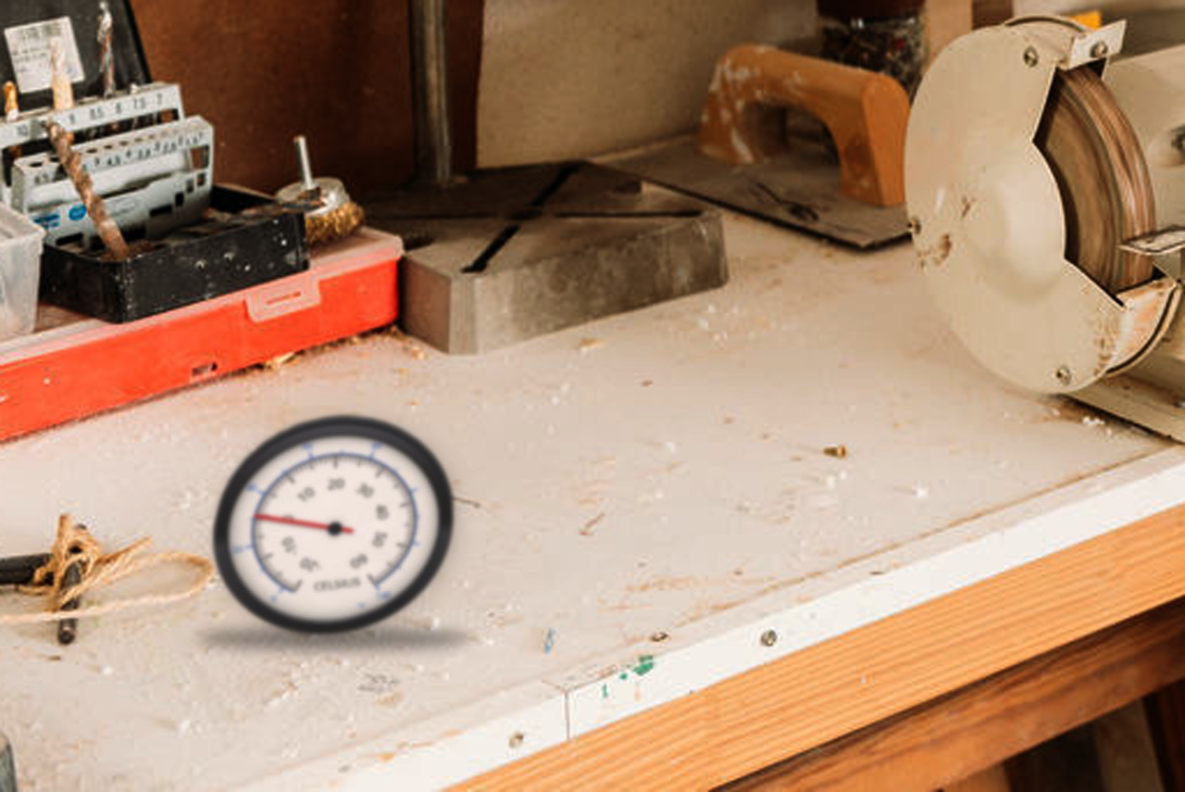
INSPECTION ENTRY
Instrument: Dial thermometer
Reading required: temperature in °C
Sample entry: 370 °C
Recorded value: 0 °C
